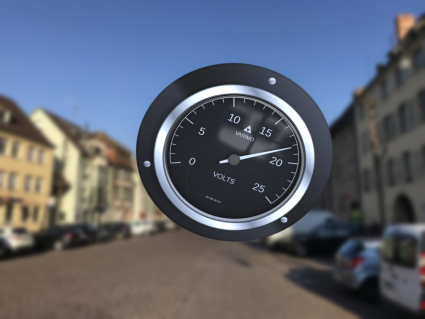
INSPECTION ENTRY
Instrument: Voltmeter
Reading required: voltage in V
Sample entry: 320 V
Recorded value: 18 V
